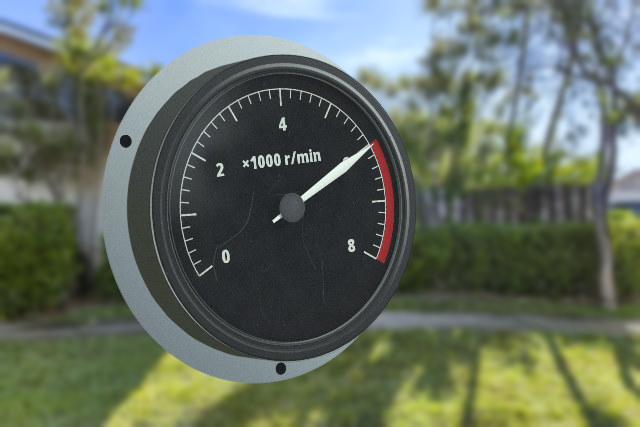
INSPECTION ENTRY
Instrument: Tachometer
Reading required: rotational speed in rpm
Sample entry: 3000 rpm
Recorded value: 6000 rpm
